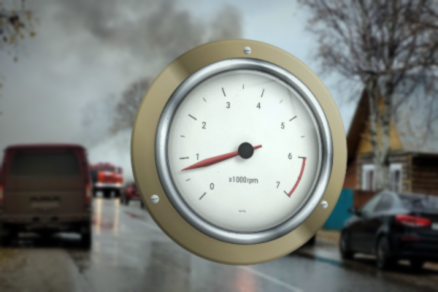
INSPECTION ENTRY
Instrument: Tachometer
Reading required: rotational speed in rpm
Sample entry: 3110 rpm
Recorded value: 750 rpm
